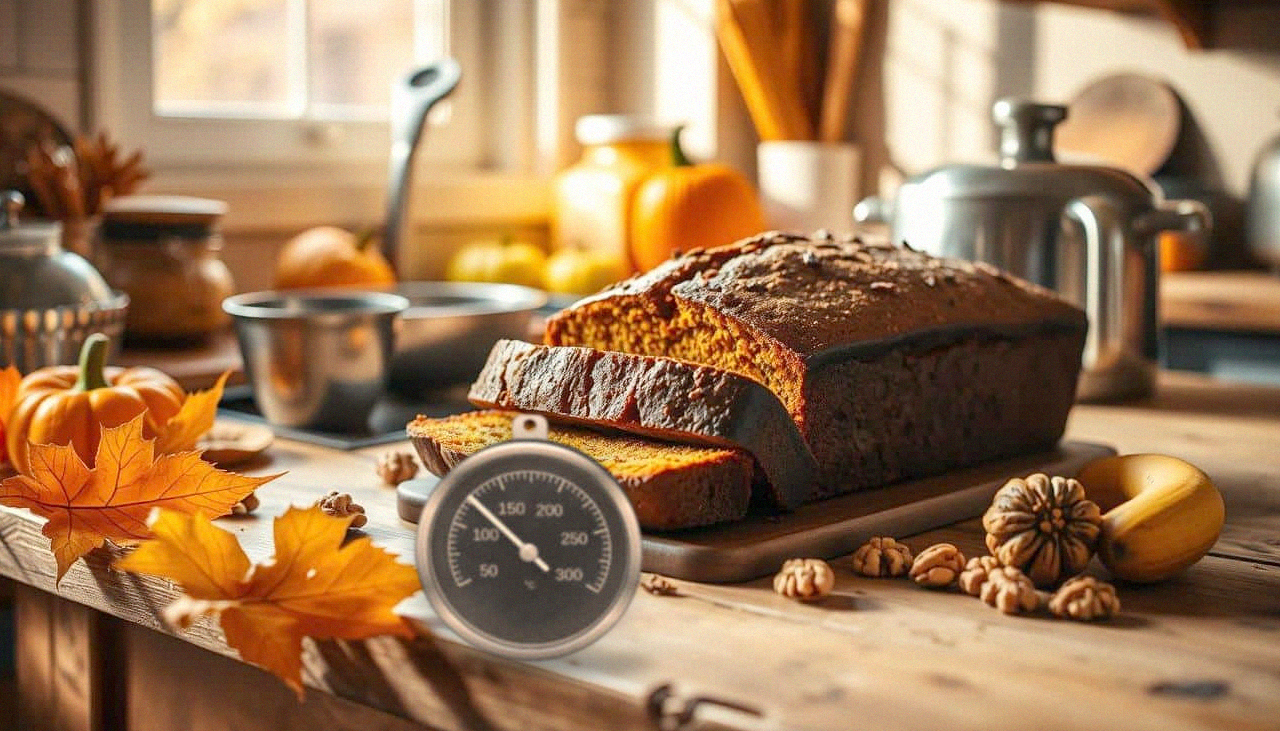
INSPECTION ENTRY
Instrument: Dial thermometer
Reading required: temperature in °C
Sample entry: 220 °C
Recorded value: 125 °C
